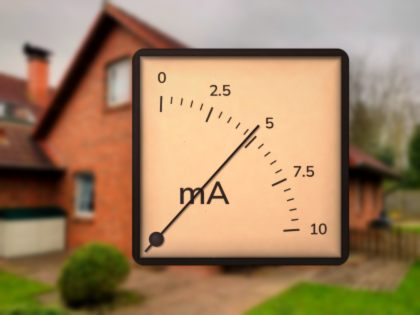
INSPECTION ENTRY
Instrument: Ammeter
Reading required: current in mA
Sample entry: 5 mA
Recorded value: 4.75 mA
